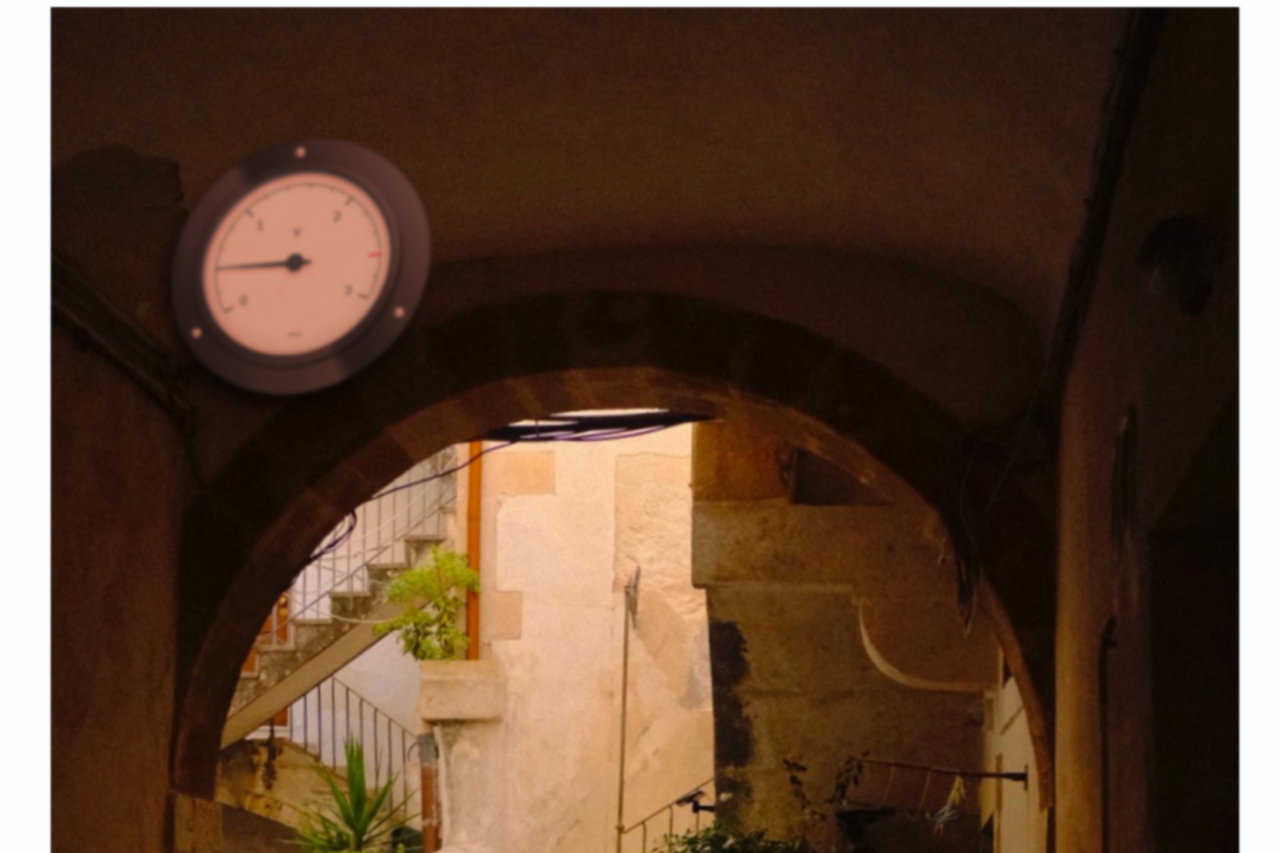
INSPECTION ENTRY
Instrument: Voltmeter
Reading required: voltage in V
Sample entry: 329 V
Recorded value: 0.4 V
